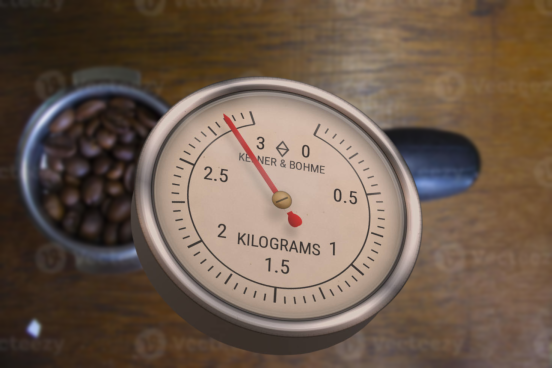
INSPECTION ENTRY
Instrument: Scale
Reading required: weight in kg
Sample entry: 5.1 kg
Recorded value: 2.85 kg
